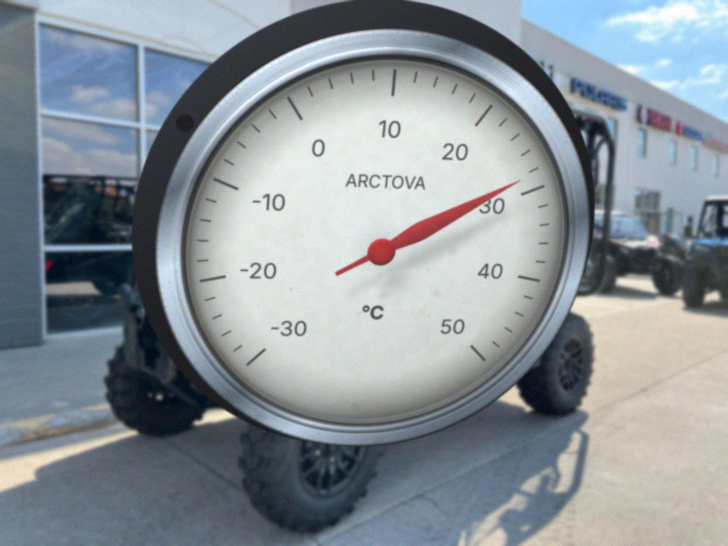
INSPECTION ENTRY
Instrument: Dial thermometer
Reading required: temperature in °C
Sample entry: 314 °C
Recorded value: 28 °C
